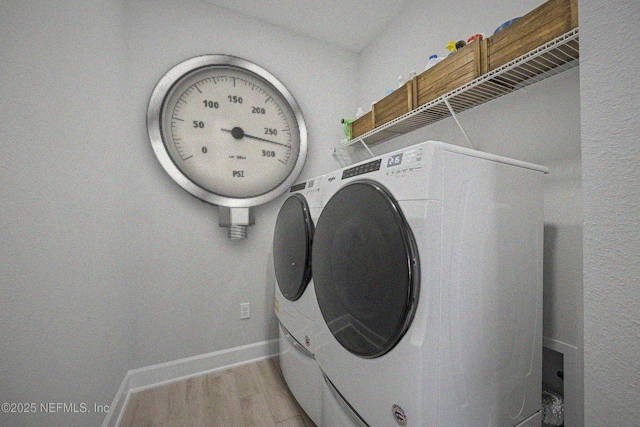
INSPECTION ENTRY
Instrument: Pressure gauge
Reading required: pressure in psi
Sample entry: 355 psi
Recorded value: 275 psi
